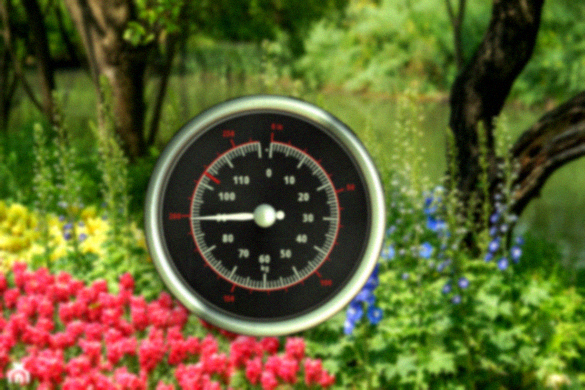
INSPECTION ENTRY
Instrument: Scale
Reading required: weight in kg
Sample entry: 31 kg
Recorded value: 90 kg
